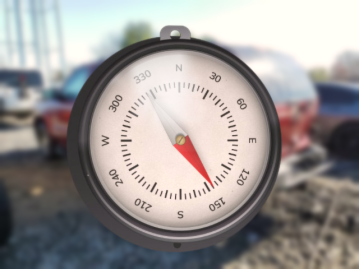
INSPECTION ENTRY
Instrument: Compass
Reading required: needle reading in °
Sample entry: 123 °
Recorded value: 145 °
